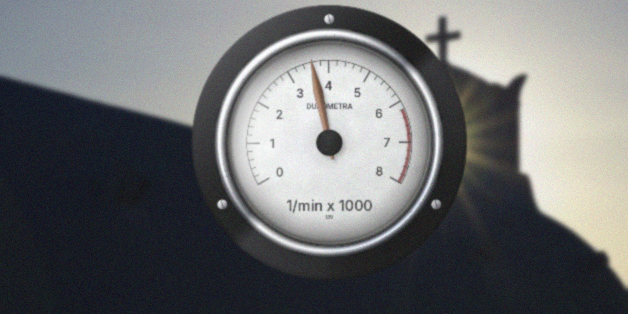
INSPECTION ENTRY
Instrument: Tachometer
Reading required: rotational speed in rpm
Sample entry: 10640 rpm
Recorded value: 3600 rpm
